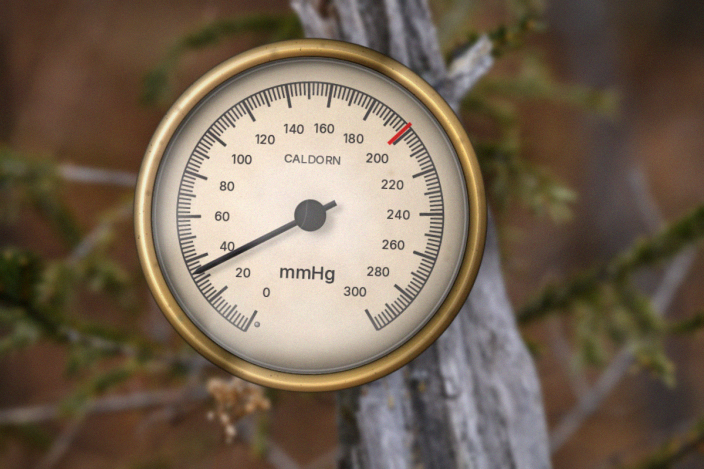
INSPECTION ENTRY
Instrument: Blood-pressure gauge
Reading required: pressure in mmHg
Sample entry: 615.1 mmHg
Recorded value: 34 mmHg
